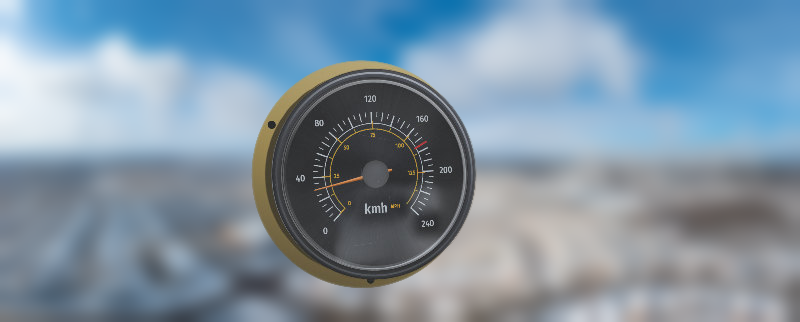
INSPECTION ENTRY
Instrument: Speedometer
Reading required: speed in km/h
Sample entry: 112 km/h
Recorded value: 30 km/h
